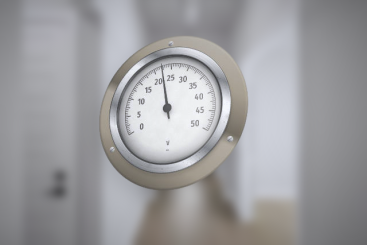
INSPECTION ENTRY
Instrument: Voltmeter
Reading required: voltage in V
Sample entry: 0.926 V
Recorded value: 22.5 V
